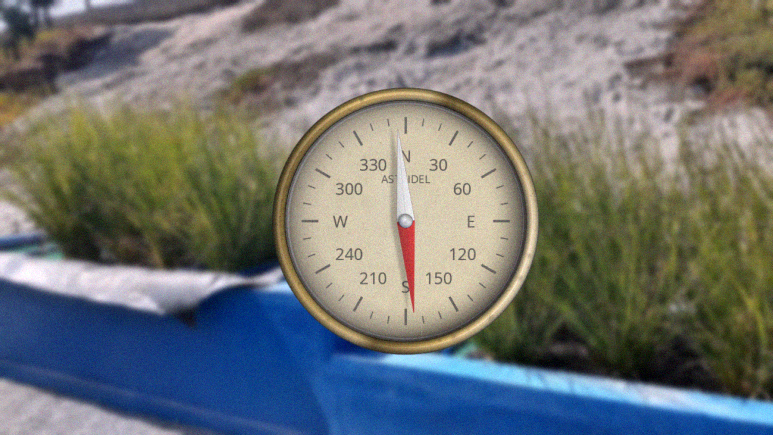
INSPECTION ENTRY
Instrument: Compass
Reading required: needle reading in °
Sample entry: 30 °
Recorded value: 175 °
